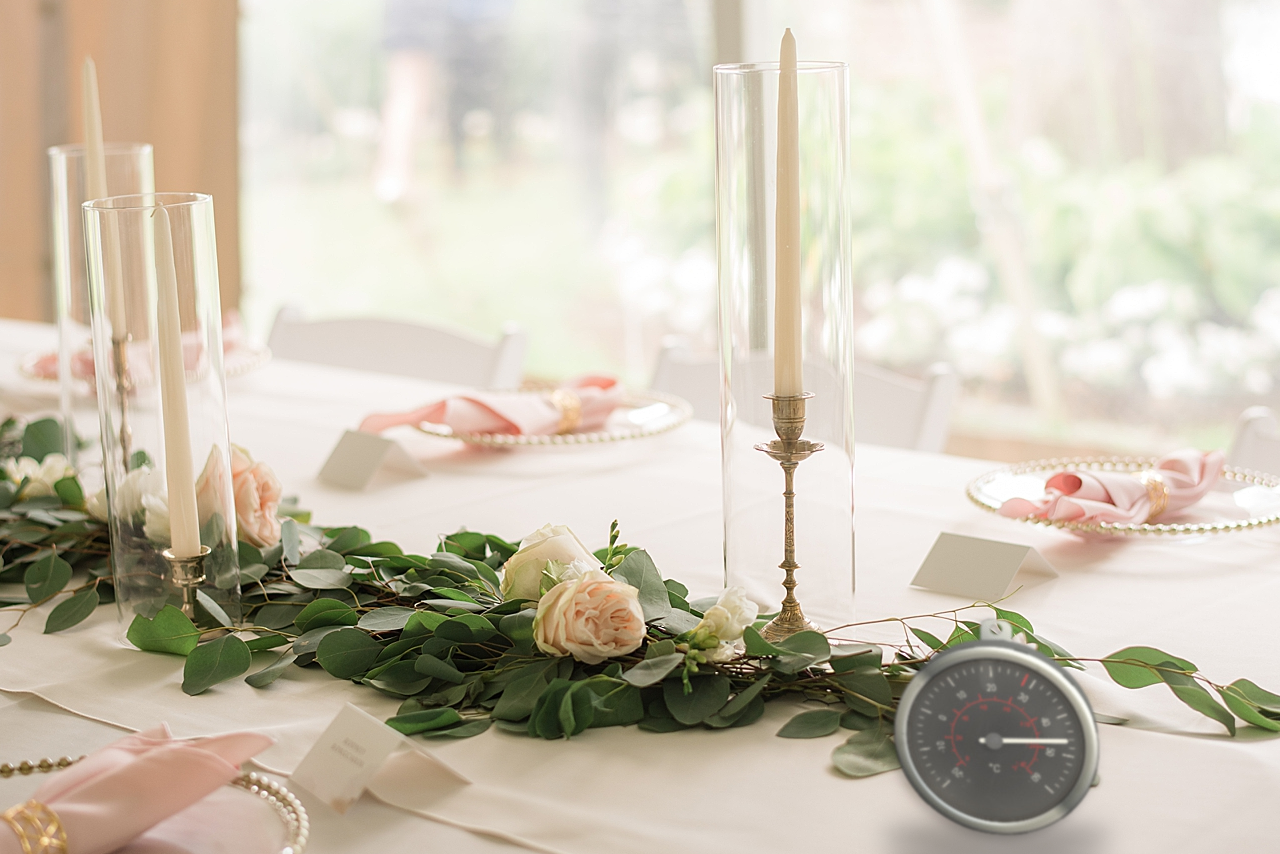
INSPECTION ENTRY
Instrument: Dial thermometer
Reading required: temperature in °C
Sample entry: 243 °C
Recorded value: 46 °C
